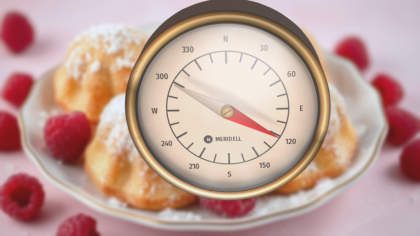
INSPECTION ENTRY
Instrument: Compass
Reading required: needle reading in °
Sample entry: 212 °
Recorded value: 120 °
